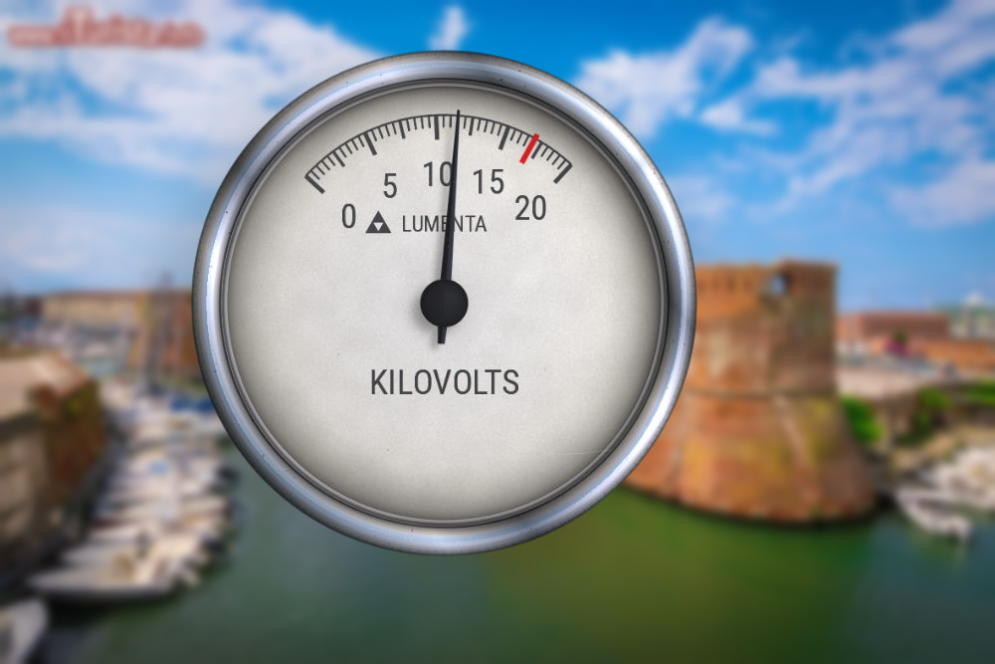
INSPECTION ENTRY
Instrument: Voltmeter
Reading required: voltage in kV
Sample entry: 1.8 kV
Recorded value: 11.5 kV
